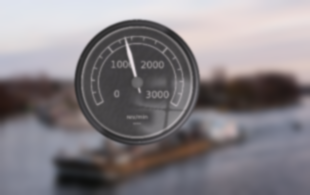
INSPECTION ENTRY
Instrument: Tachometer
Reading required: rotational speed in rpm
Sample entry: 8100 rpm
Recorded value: 1300 rpm
